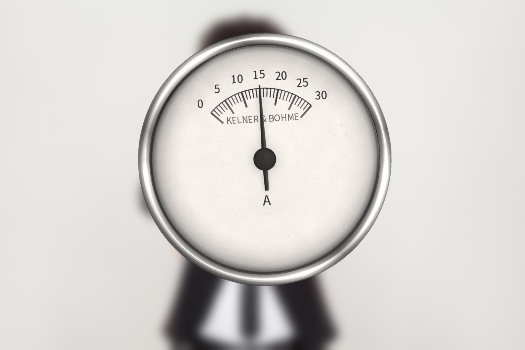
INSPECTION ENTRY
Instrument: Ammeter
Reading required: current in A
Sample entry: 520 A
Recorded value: 15 A
